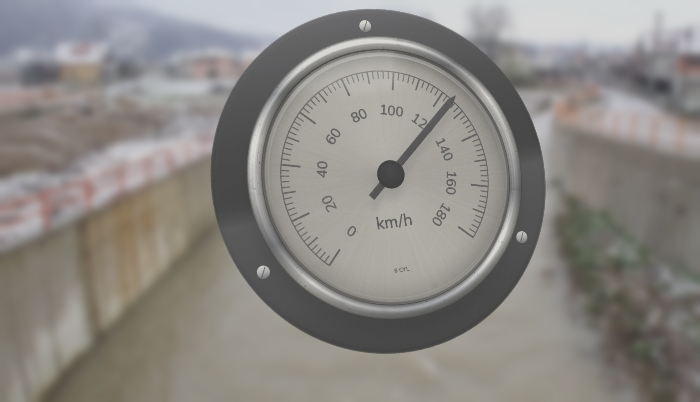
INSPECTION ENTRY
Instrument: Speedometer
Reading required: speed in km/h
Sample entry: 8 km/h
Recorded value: 124 km/h
